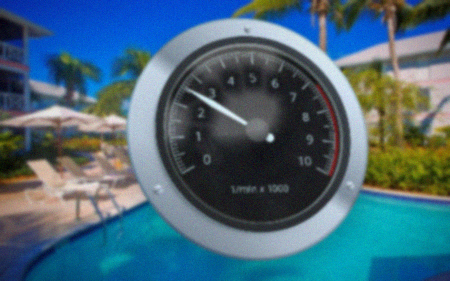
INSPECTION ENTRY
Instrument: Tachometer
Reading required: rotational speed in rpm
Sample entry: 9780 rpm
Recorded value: 2500 rpm
